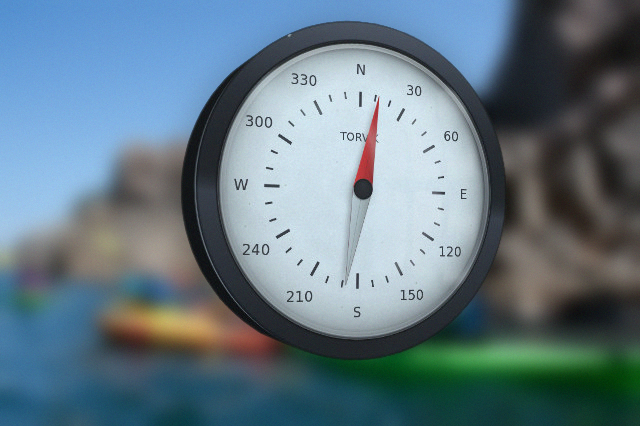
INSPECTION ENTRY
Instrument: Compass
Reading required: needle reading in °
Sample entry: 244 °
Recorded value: 10 °
